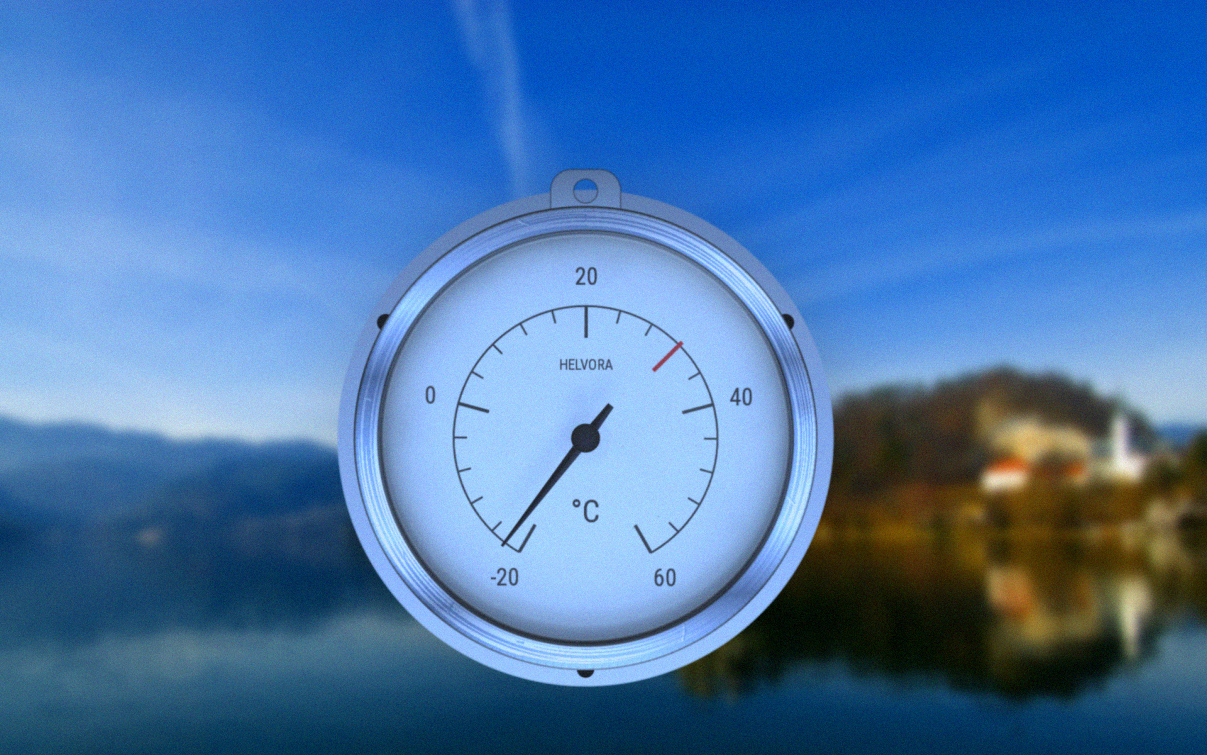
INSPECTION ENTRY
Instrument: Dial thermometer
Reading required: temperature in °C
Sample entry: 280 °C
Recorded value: -18 °C
